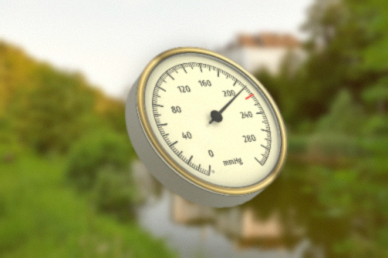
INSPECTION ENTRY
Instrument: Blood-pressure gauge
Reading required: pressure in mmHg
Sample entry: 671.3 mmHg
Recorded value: 210 mmHg
